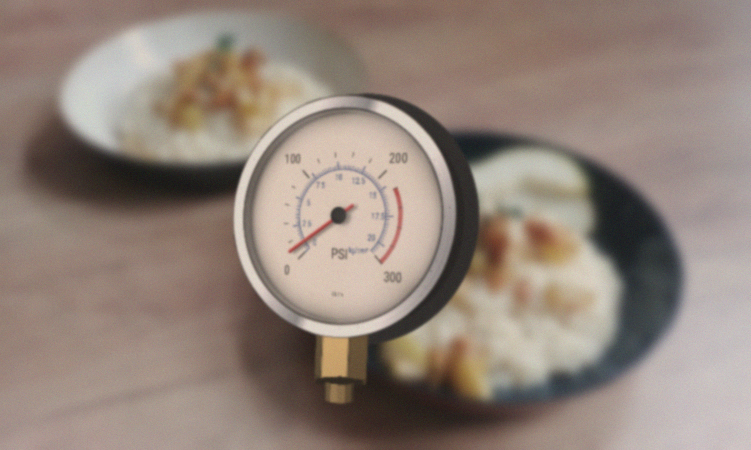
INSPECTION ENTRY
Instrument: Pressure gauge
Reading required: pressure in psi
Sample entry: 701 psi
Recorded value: 10 psi
